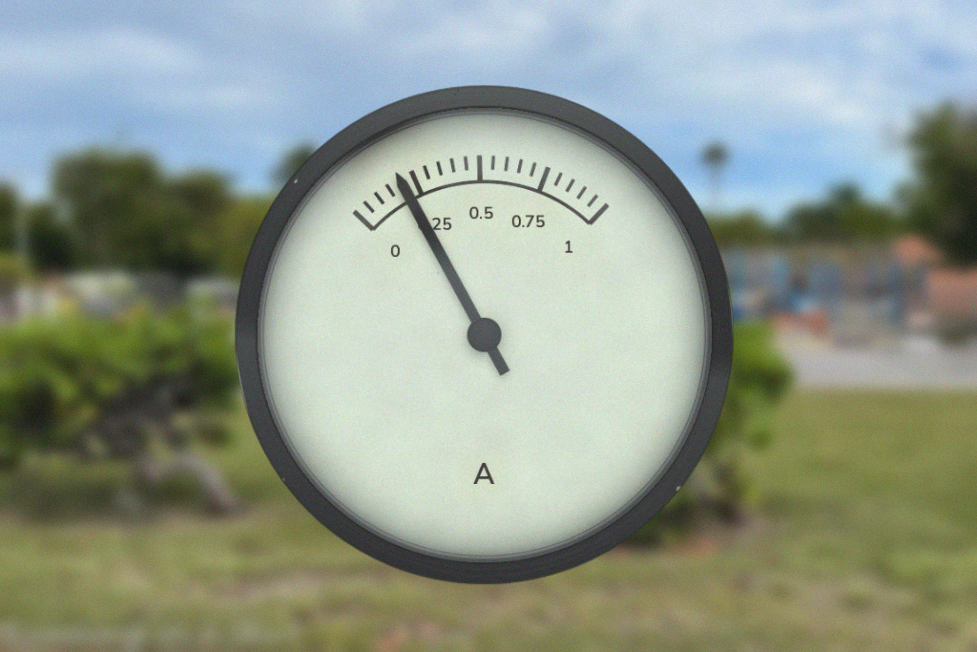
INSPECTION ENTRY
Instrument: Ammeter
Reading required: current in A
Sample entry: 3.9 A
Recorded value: 0.2 A
